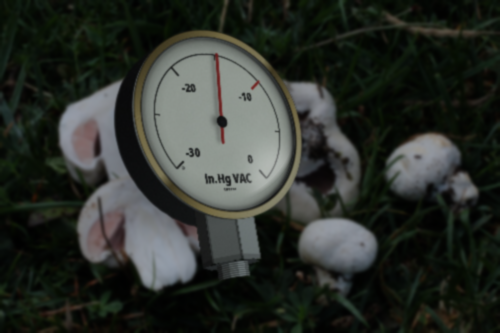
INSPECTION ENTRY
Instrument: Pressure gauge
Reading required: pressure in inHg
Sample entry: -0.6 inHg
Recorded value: -15 inHg
